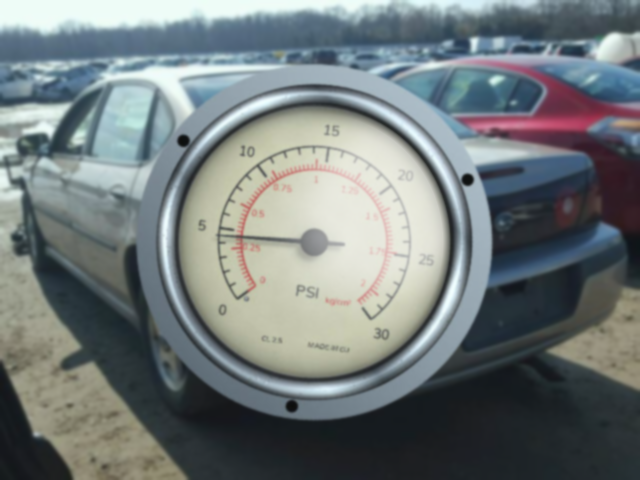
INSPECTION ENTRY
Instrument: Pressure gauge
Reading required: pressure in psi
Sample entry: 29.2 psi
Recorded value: 4.5 psi
